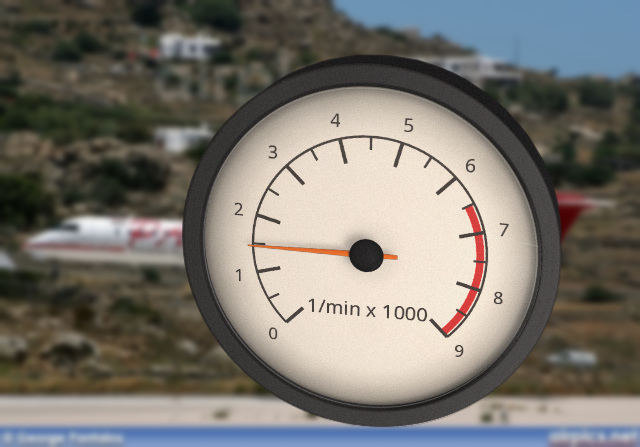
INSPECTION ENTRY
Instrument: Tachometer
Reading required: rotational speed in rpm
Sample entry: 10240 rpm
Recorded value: 1500 rpm
